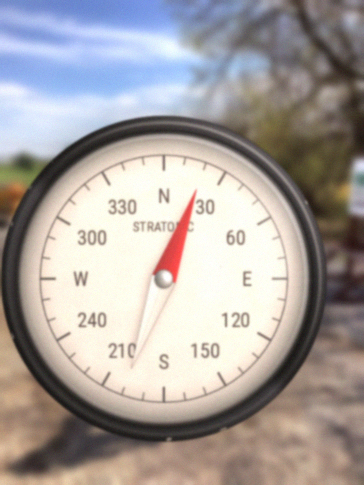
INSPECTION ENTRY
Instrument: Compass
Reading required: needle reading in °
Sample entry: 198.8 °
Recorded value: 20 °
